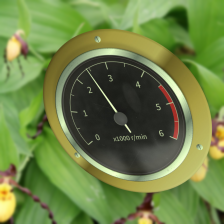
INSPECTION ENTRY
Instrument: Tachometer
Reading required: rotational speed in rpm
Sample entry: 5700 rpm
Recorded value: 2500 rpm
